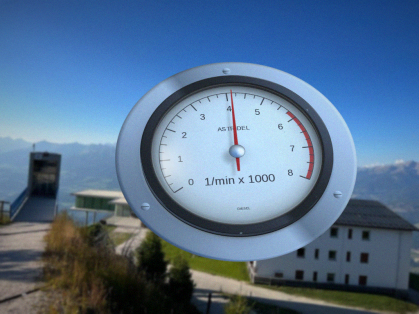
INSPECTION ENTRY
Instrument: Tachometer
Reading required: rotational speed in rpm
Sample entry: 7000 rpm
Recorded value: 4125 rpm
